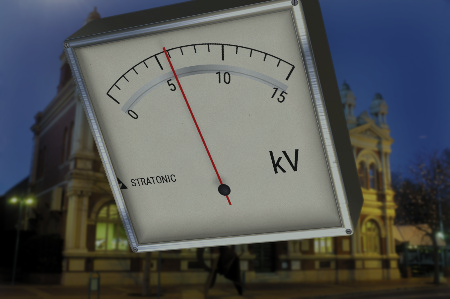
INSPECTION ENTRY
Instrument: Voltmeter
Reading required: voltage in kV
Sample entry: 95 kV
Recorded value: 6 kV
